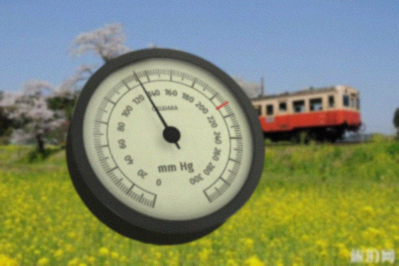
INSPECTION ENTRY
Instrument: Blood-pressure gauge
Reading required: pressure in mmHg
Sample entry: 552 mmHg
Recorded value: 130 mmHg
